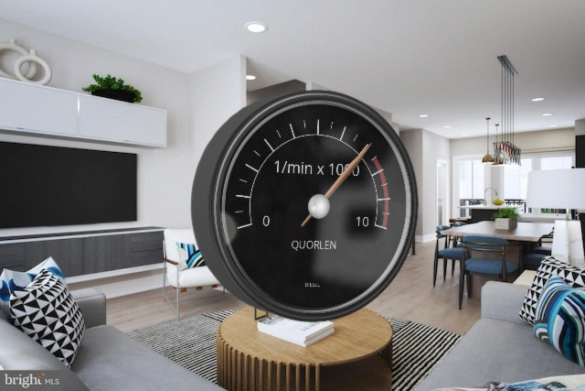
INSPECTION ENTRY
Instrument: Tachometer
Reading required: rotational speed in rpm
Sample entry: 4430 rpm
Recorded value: 7000 rpm
